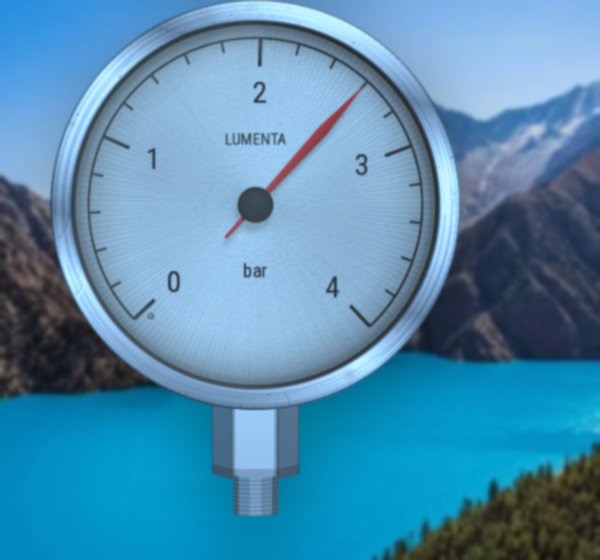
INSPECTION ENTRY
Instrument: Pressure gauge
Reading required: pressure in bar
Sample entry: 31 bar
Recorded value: 2.6 bar
